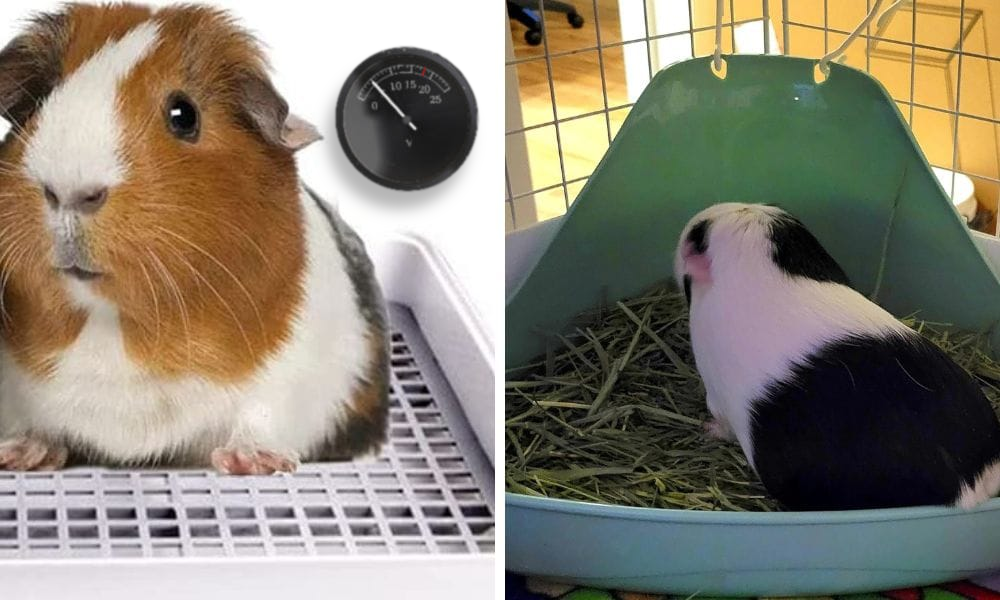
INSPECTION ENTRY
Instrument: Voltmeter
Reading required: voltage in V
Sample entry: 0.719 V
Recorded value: 5 V
